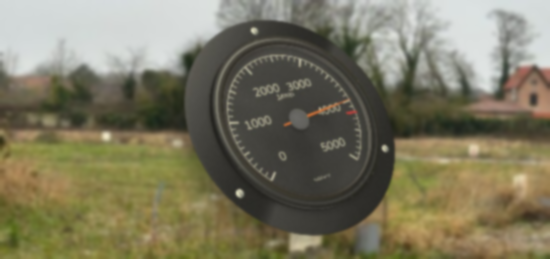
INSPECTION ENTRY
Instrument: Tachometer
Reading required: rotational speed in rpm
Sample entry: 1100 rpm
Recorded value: 4000 rpm
